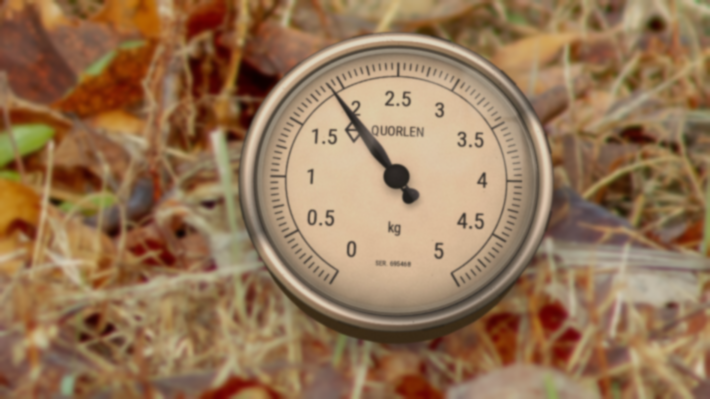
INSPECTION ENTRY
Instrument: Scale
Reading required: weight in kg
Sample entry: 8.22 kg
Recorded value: 1.9 kg
